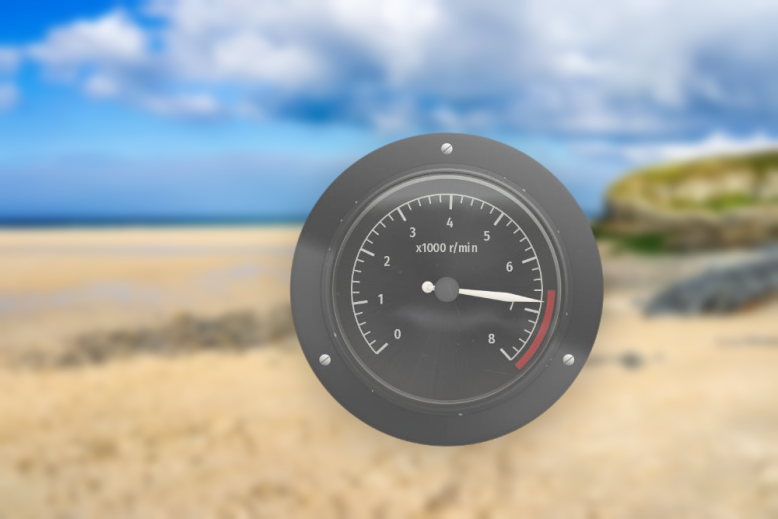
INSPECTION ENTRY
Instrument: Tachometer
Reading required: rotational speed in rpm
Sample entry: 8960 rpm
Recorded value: 6800 rpm
